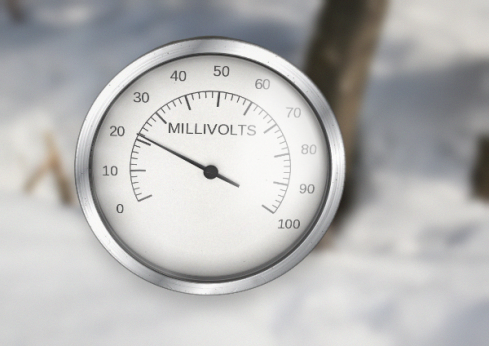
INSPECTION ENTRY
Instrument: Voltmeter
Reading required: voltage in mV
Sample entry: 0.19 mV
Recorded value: 22 mV
